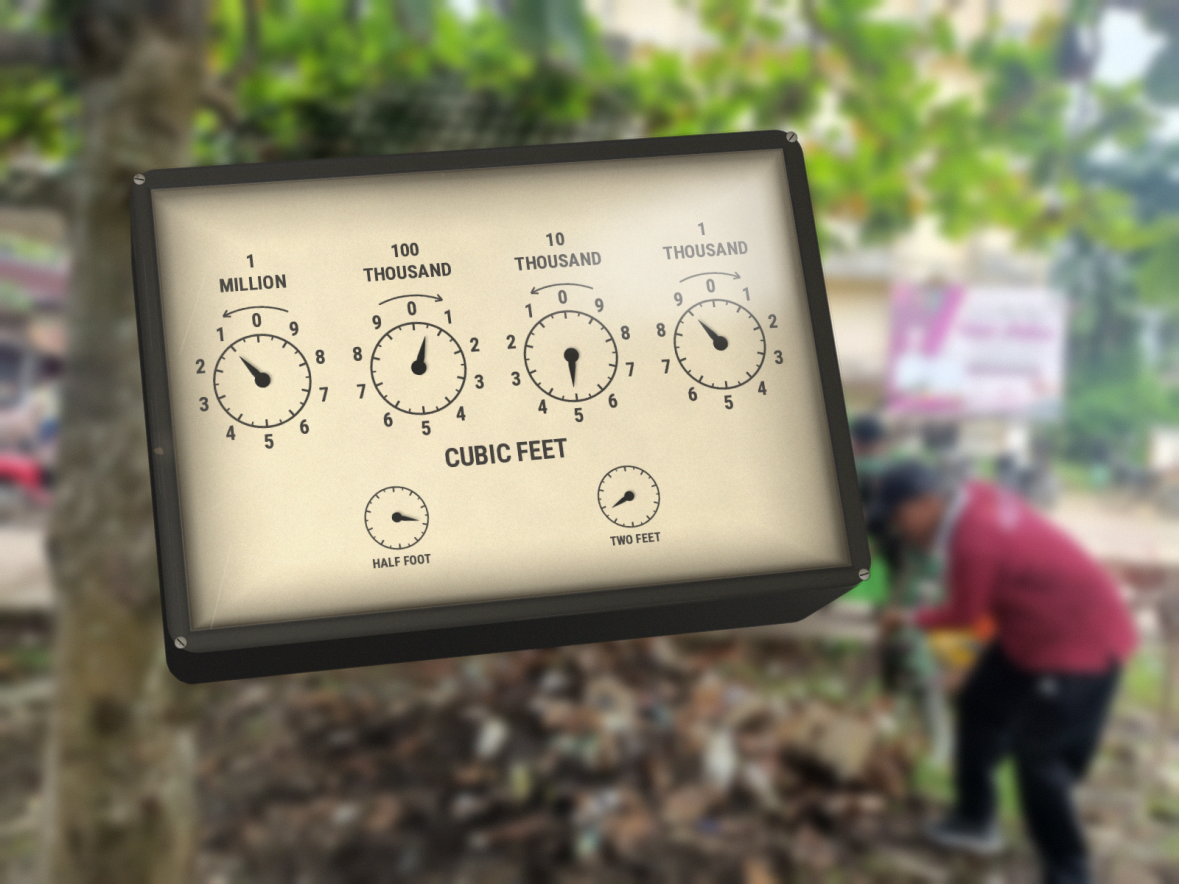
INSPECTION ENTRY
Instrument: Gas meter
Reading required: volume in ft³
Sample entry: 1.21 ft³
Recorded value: 104900 ft³
